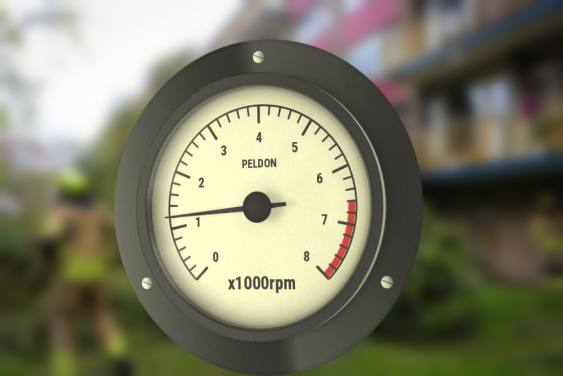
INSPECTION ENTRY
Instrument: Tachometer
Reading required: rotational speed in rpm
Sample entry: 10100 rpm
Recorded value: 1200 rpm
